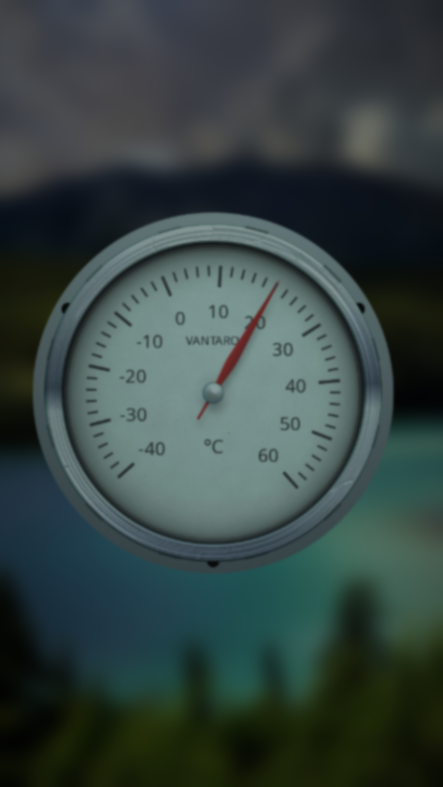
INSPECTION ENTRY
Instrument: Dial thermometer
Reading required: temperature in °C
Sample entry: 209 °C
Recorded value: 20 °C
